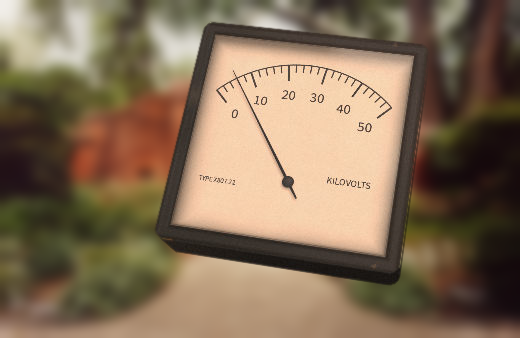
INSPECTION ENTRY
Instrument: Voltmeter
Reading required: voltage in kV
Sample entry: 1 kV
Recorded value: 6 kV
